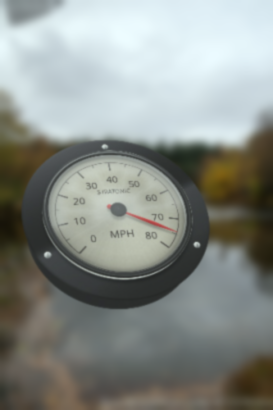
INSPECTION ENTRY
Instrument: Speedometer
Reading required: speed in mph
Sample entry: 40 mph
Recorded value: 75 mph
